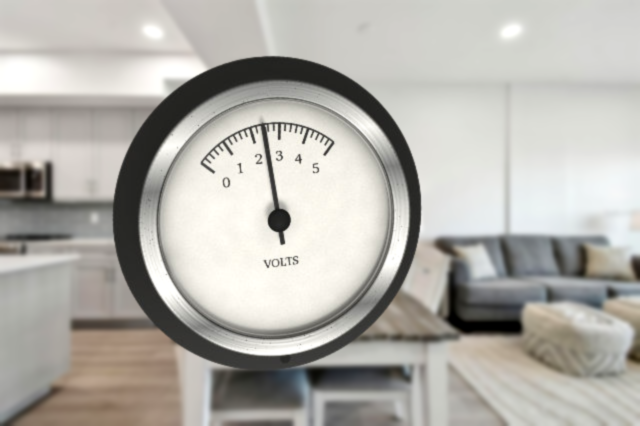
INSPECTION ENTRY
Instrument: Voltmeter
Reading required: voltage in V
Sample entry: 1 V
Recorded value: 2.4 V
